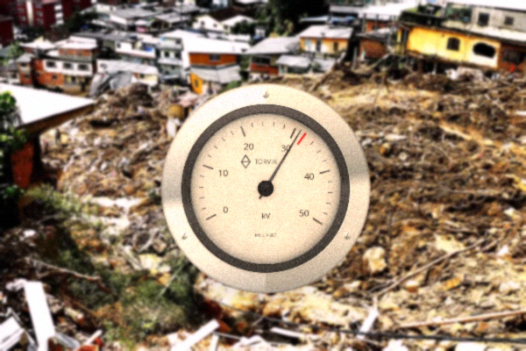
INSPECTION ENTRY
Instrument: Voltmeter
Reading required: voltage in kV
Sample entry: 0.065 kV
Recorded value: 31 kV
